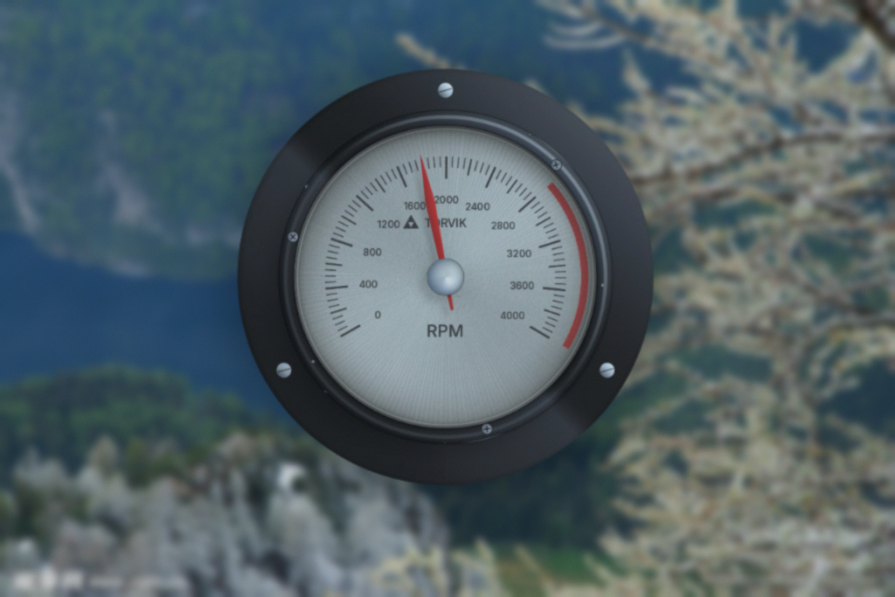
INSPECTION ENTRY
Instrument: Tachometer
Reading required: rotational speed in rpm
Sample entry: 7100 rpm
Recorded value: 1800 rpm
